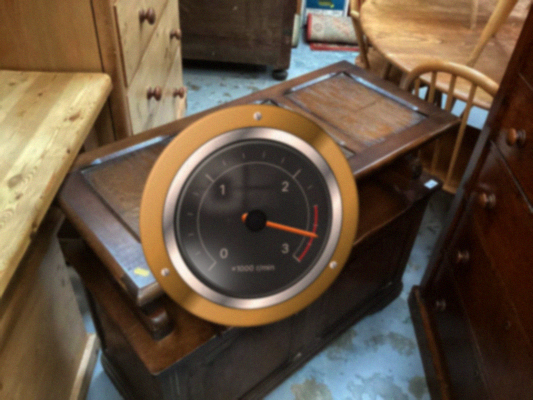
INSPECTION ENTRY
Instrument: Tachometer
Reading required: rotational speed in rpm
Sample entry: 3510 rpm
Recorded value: 2700 rpm
